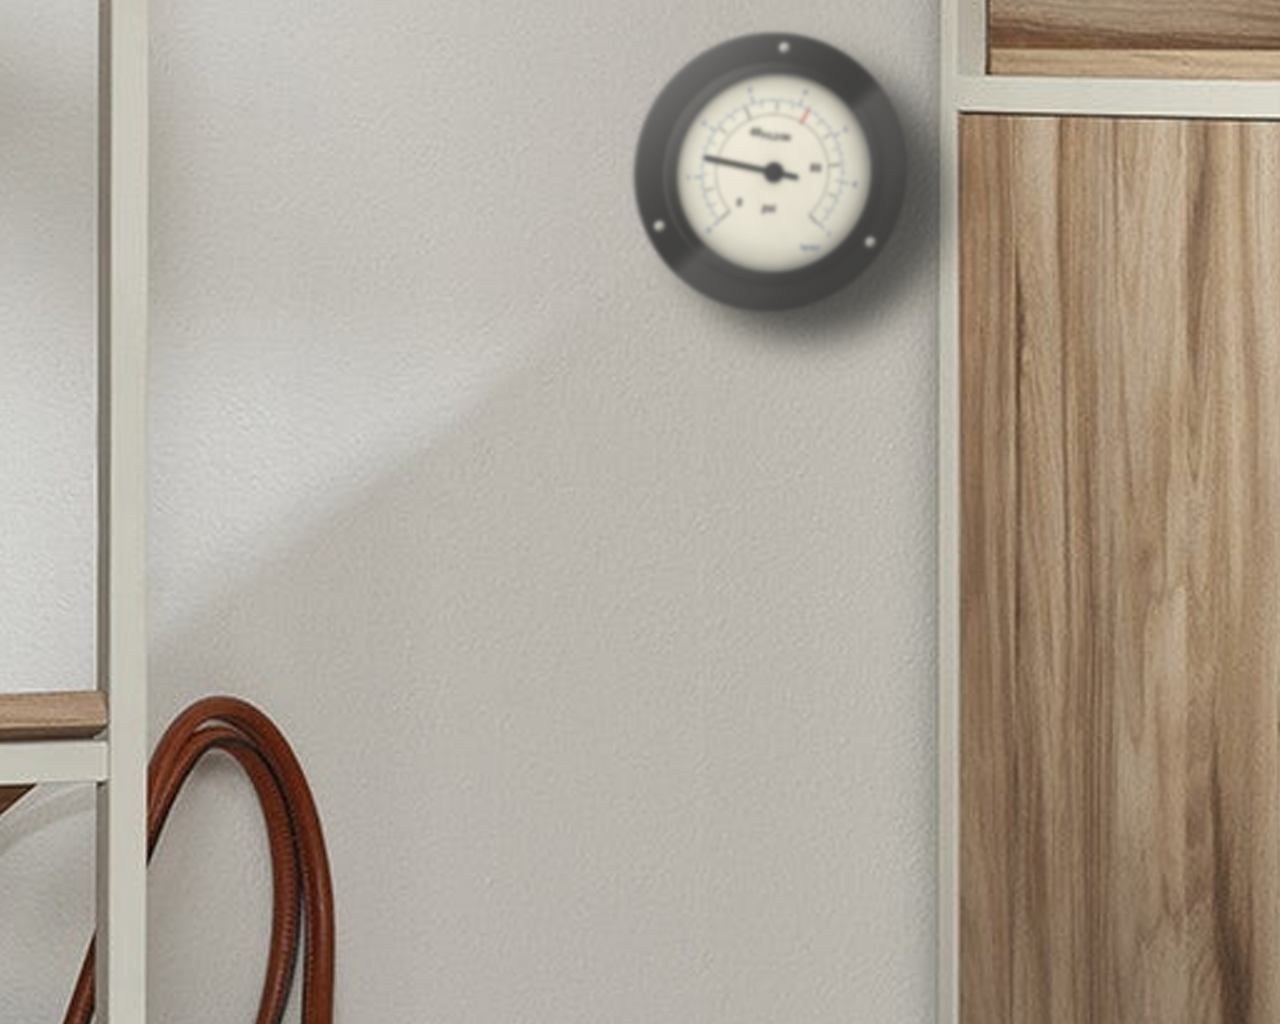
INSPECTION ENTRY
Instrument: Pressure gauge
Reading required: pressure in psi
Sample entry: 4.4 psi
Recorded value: 20 psi
